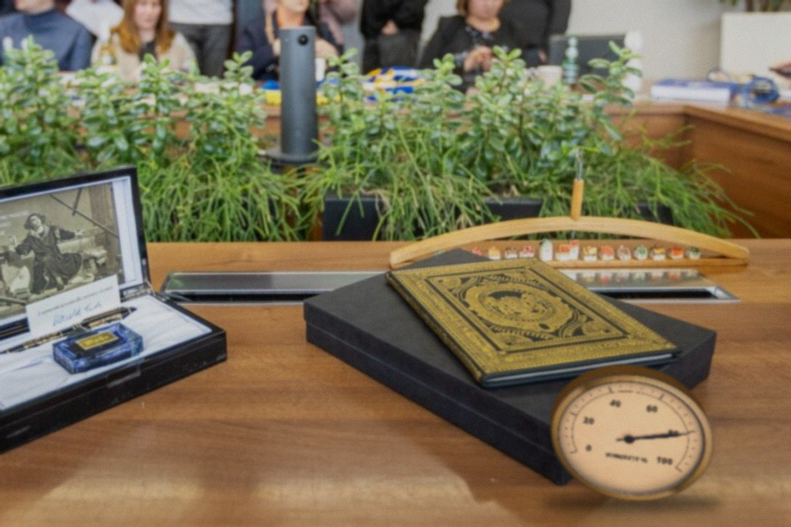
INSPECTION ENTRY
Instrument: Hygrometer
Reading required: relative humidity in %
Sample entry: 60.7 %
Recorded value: 80 %
